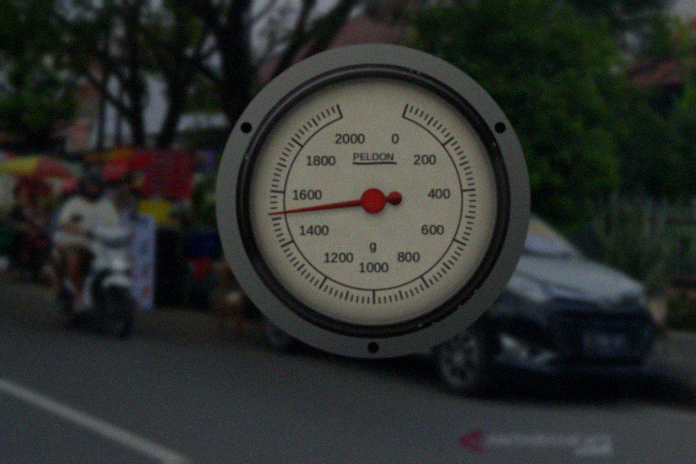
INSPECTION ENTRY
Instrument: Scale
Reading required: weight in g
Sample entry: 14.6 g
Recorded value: 1520 g
